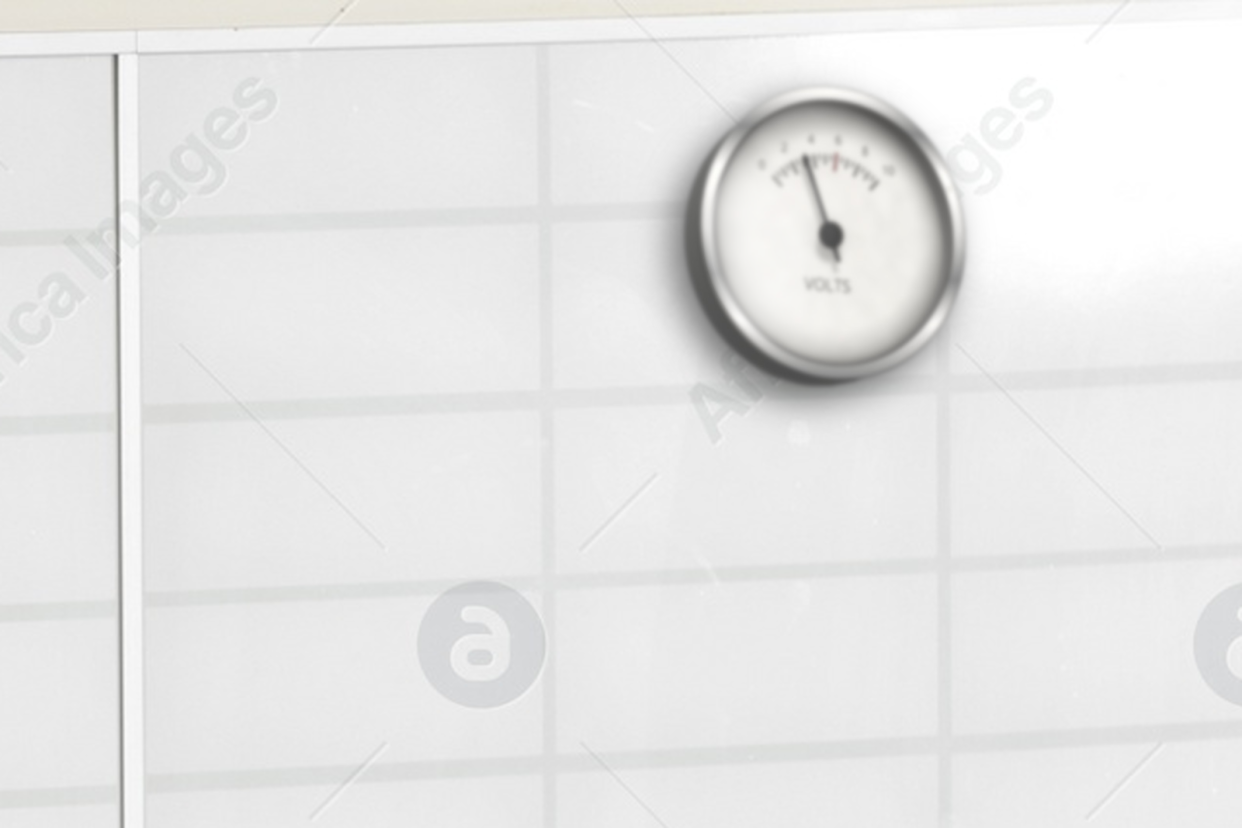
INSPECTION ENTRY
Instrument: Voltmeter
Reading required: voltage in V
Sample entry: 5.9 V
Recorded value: 3 V
